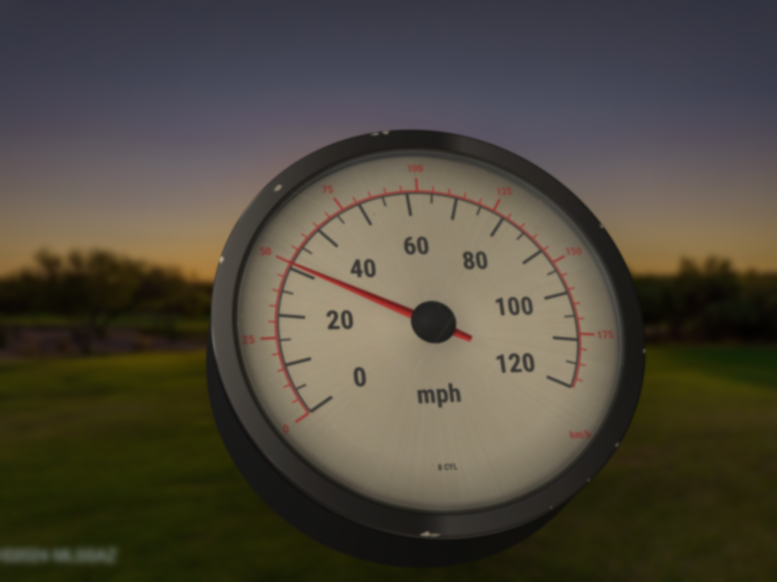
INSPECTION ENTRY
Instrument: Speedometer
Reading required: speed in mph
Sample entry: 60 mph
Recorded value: 30 mph
